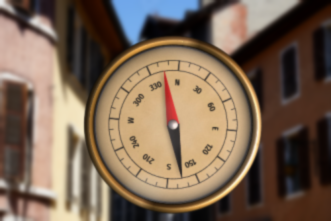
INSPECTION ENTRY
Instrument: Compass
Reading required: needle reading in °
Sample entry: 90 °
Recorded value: 345 °
